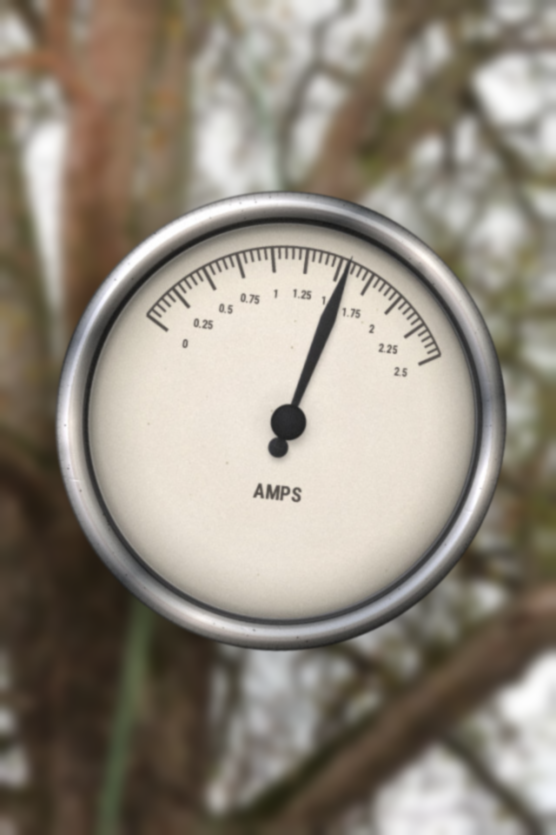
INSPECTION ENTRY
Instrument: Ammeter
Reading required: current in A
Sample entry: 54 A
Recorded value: 1.55 A
